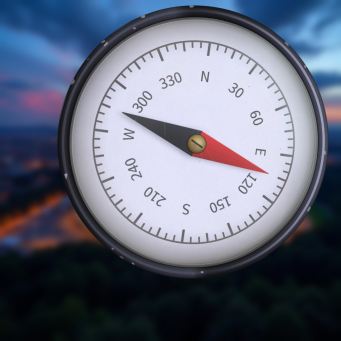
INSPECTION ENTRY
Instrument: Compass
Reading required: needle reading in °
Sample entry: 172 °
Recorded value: 105 °
